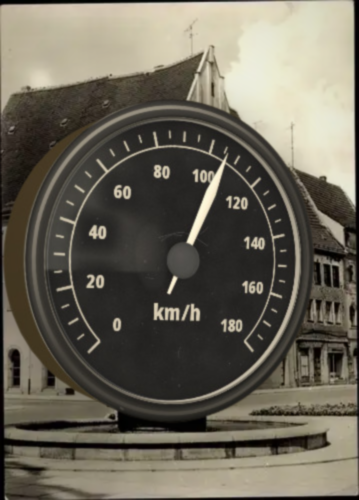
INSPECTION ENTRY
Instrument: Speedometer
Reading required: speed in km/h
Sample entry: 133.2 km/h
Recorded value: 105 km/h
